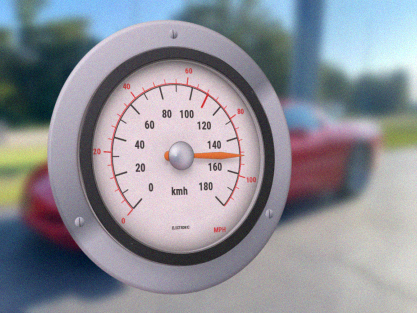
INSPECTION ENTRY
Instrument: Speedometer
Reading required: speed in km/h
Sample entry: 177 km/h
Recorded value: 150 km/h
